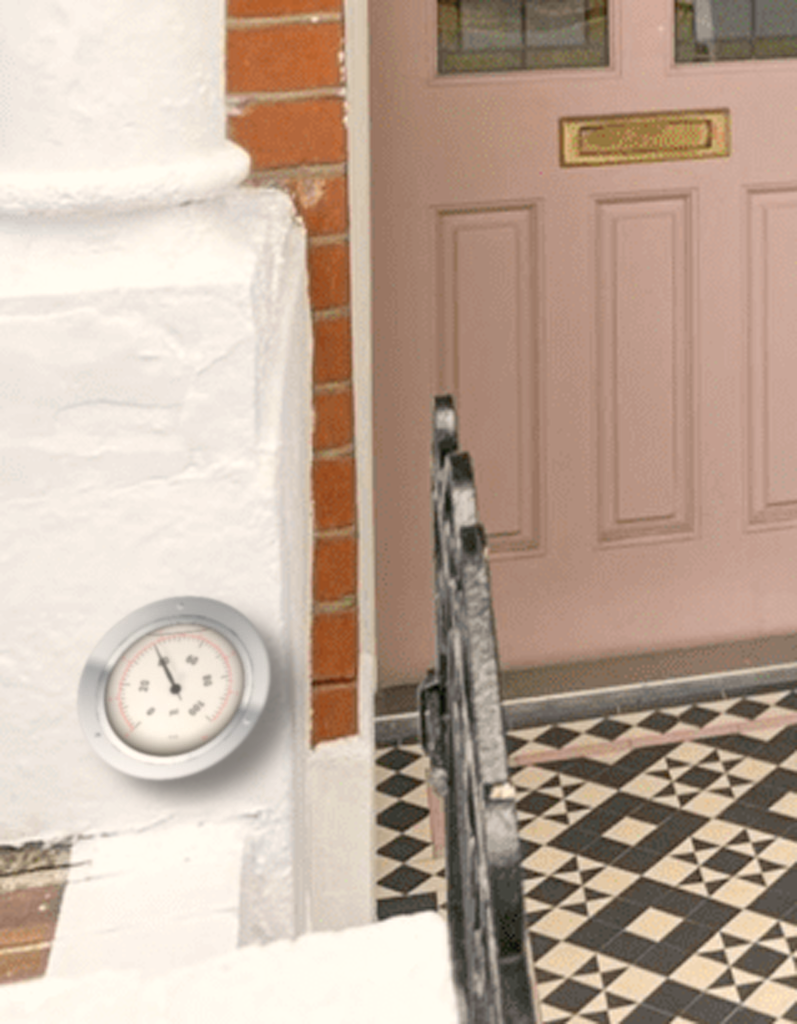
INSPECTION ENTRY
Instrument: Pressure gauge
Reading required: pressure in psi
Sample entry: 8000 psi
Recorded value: 40 psi
